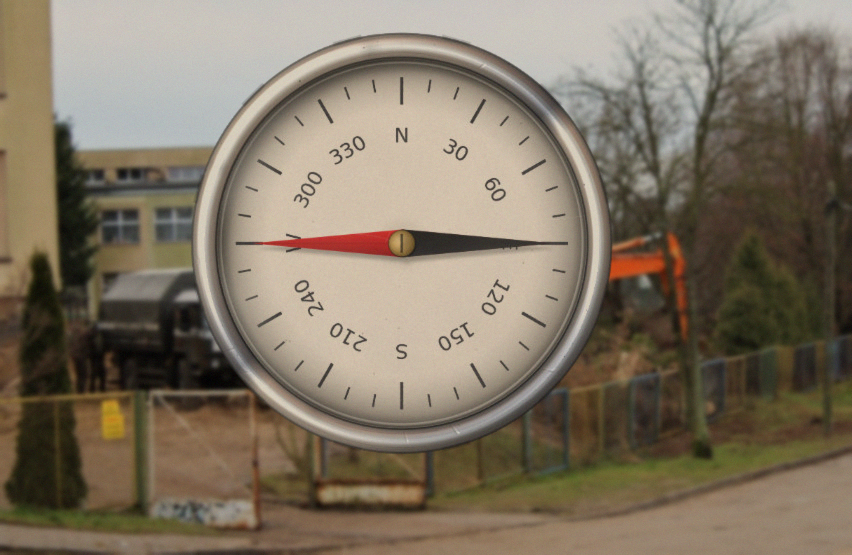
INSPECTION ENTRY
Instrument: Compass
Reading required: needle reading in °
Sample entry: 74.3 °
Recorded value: 270 °
